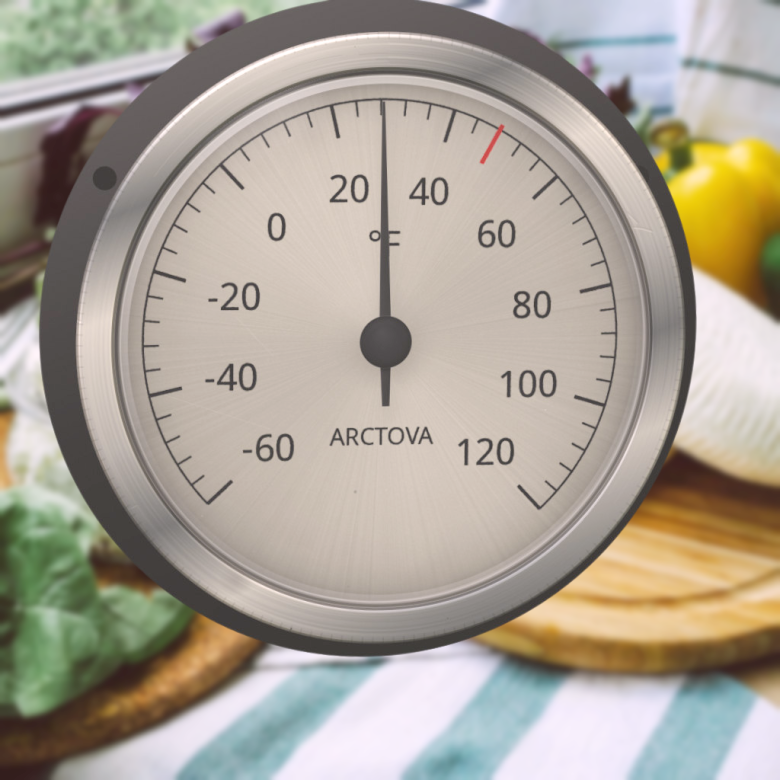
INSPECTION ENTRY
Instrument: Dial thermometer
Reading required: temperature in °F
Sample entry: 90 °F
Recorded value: 28 °F
